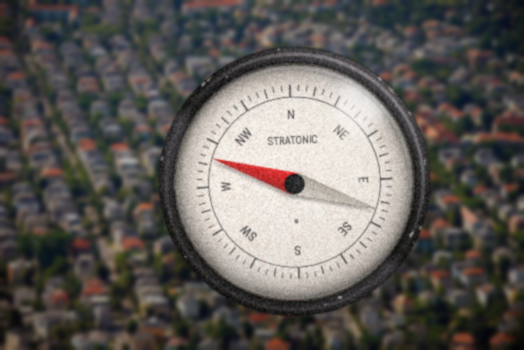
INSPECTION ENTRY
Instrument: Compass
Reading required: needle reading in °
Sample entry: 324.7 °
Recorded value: 290 °
